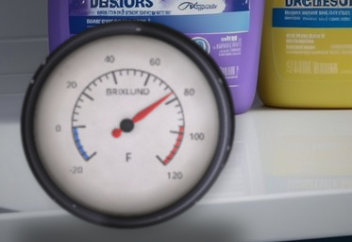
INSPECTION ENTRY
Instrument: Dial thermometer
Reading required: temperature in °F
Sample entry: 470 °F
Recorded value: 76 °F
